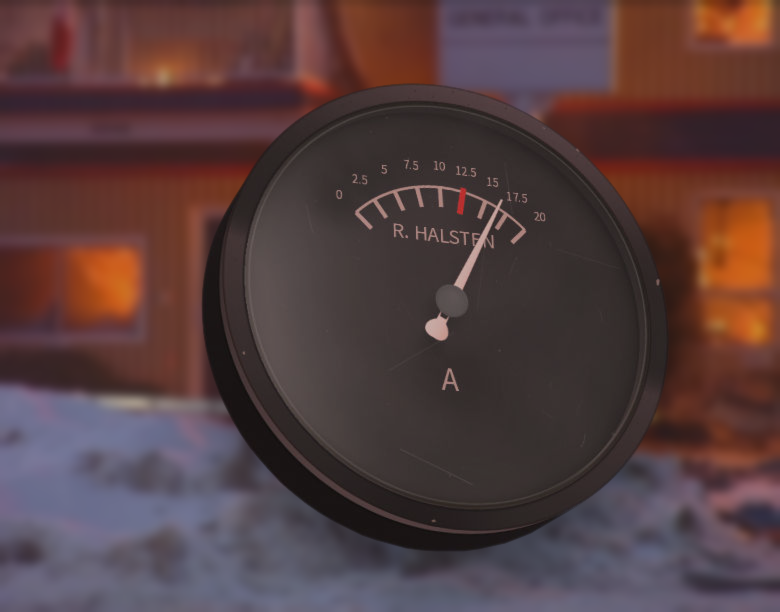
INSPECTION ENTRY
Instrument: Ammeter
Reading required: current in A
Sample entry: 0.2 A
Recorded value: 16.25 A
